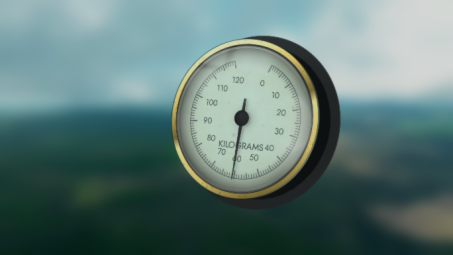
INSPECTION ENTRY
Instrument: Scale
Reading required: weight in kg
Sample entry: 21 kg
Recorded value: 60 kg
